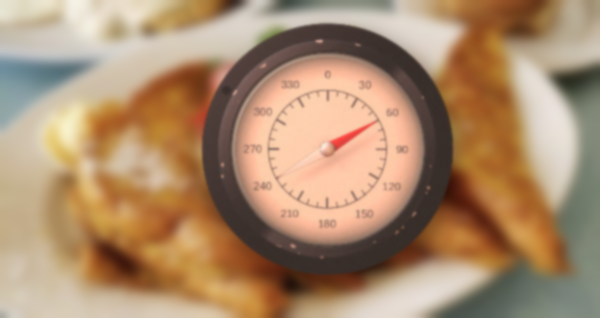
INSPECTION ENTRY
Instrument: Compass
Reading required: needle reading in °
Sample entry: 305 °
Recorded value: 60 °
